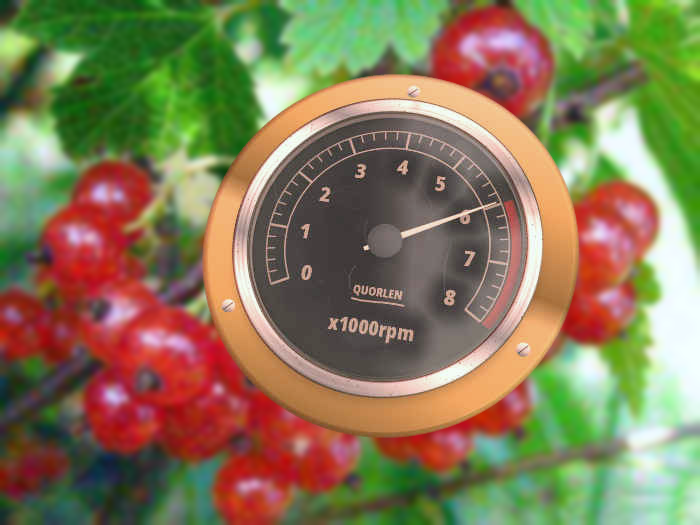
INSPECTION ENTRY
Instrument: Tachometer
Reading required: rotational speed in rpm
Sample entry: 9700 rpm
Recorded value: 6000 rpm
